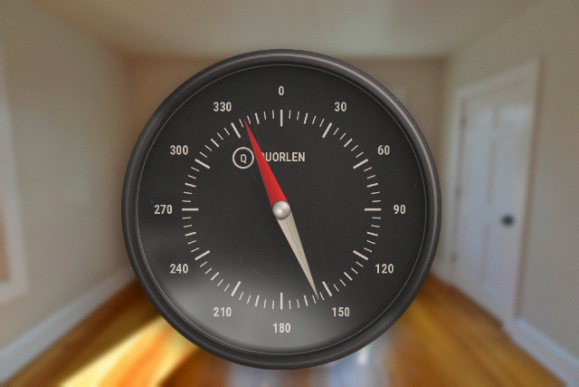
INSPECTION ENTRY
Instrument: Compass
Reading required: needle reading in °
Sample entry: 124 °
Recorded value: 337.5 °
